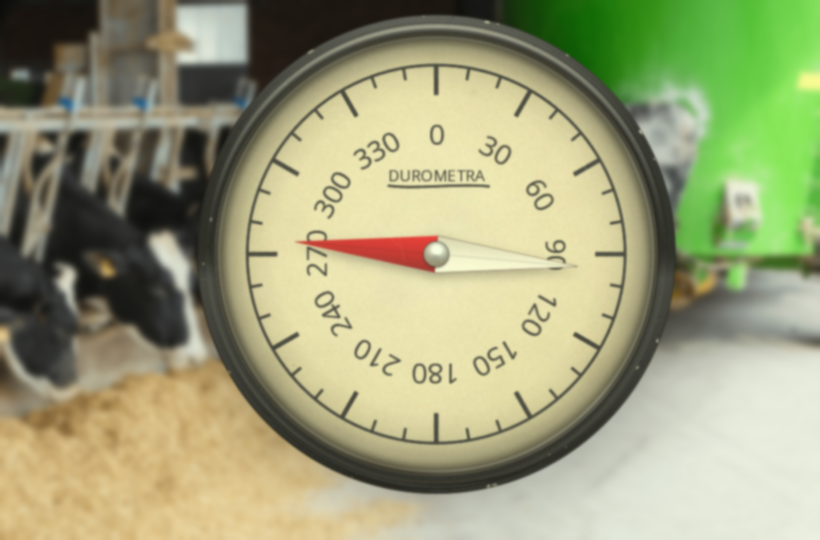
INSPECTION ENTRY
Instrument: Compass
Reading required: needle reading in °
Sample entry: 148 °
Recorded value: 275 °
